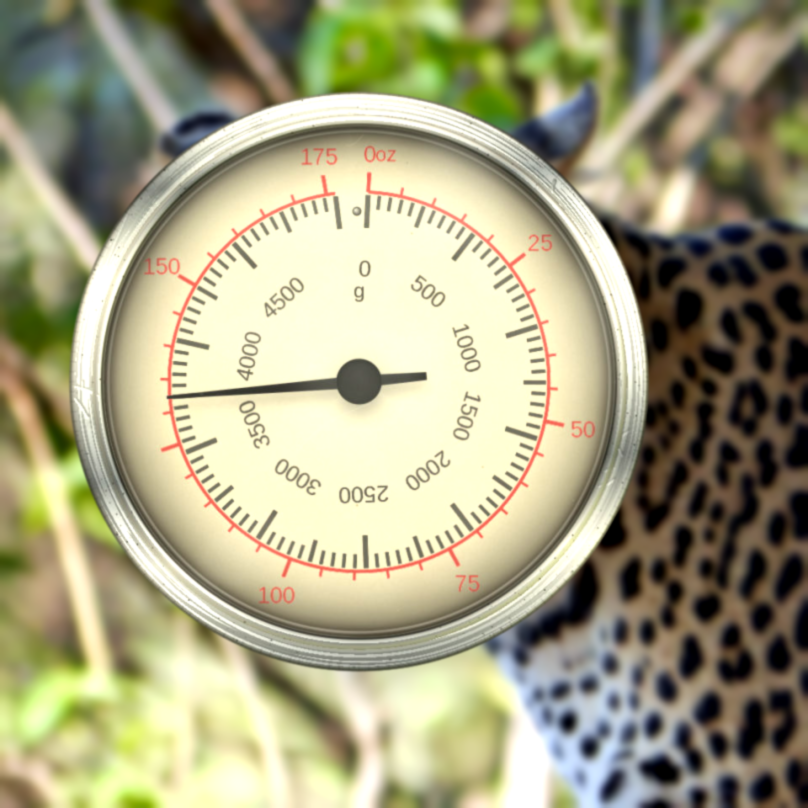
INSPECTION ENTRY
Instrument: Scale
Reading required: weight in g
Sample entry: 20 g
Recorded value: 3750 g
